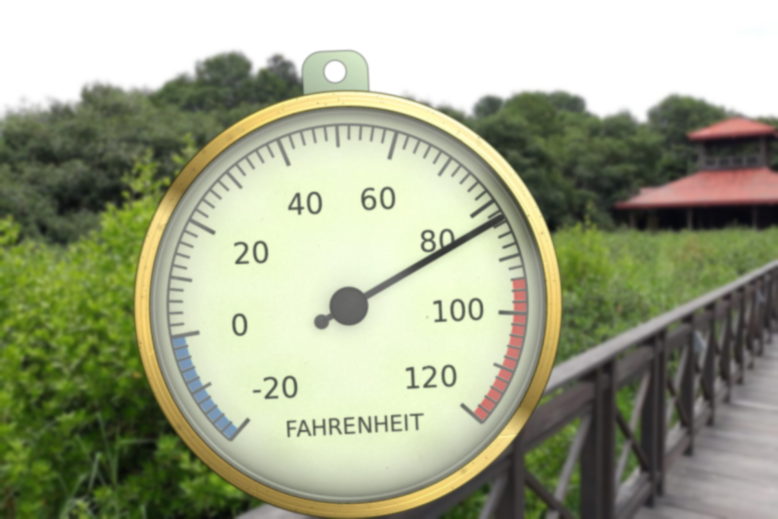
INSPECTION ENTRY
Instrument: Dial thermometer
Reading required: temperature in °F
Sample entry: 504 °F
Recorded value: 83 °F
